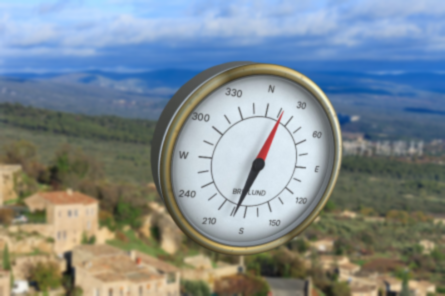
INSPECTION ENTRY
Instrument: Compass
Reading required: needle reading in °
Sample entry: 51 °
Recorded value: 15 °
